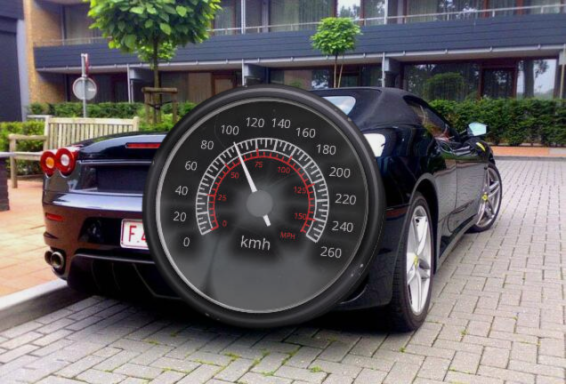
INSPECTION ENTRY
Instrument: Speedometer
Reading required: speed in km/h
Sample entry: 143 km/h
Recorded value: 100 km/h
